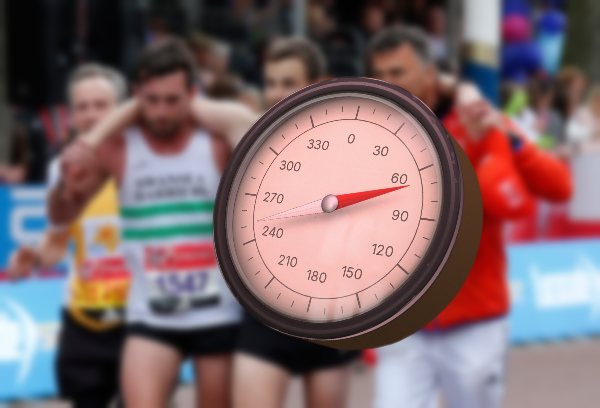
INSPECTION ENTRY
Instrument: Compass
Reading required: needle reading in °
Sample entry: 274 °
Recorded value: 70 °
